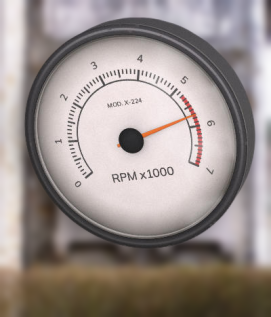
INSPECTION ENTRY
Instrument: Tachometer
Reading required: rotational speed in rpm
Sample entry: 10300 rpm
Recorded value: 5700 rpm
